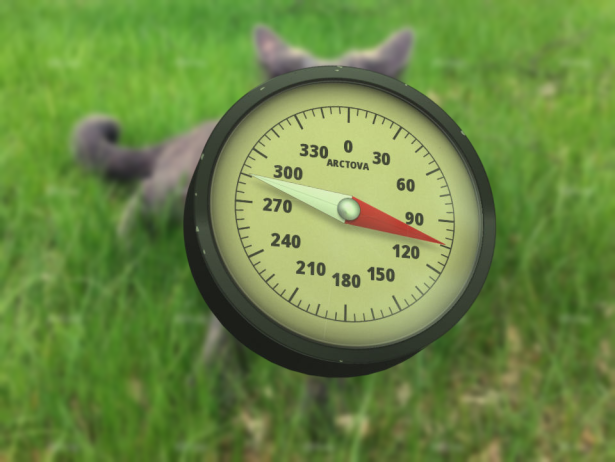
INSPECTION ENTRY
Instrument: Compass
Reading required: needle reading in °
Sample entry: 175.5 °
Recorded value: 105 °
